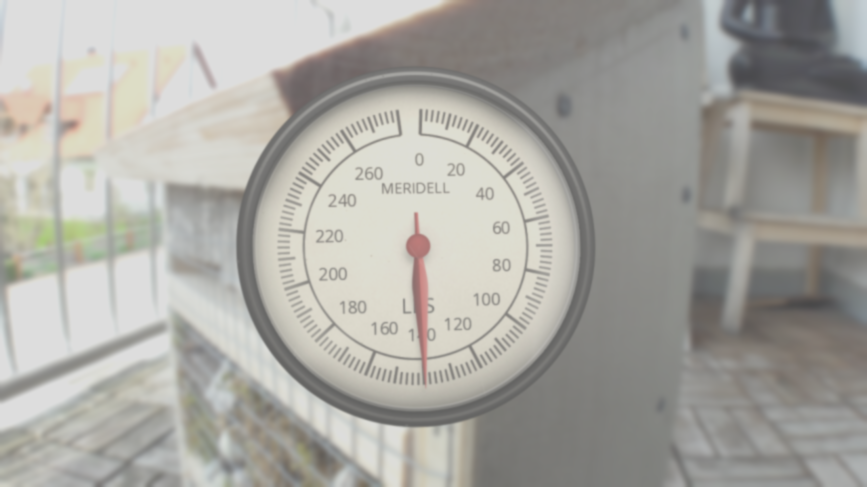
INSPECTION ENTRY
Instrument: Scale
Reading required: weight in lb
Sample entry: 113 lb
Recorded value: 140 lb
